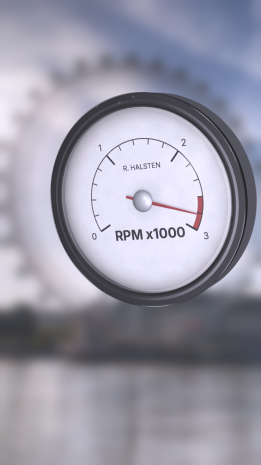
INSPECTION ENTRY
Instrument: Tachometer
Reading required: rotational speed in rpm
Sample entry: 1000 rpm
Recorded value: 2800 rpm
